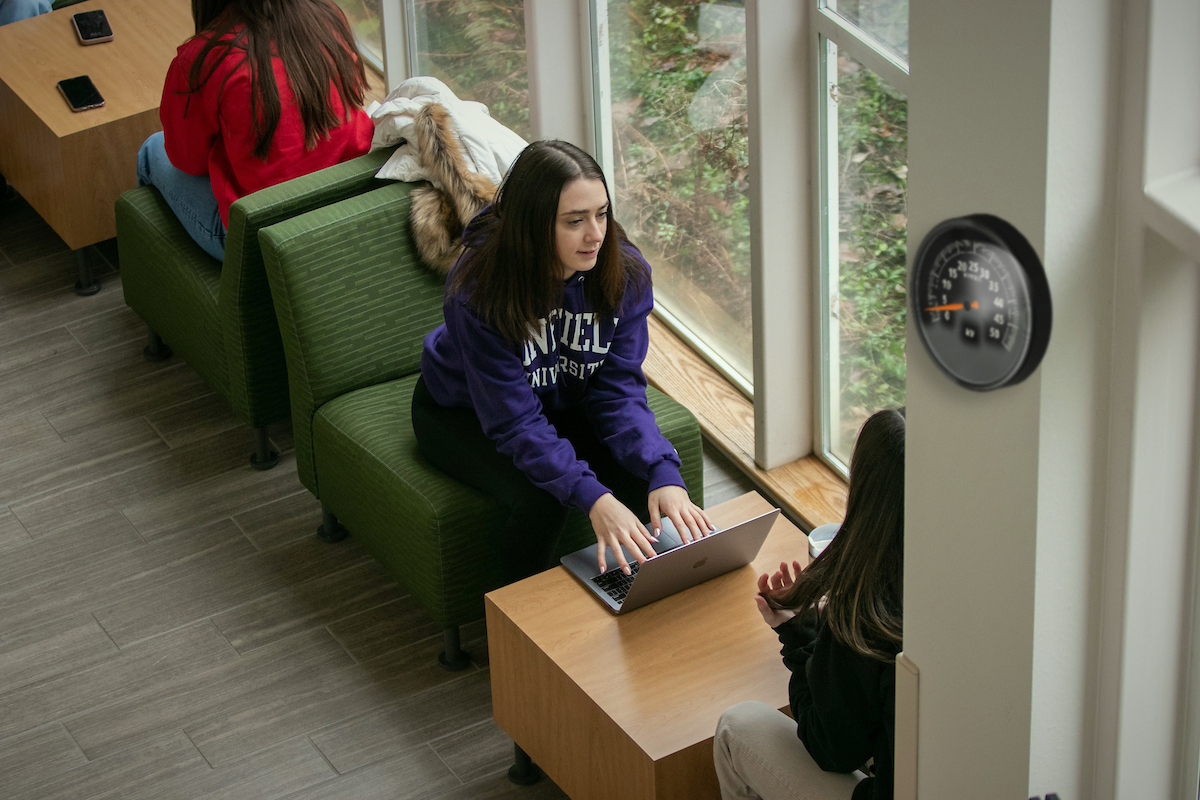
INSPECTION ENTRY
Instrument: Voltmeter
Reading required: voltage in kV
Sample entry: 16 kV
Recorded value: 2.5 kV
